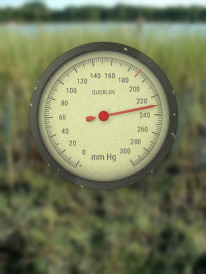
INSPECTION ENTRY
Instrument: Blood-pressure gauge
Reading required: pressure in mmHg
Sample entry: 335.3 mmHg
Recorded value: 230 mmHg
